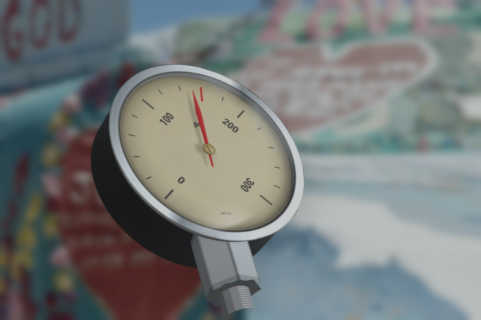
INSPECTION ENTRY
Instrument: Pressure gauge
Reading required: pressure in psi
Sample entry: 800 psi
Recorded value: 150 psi
